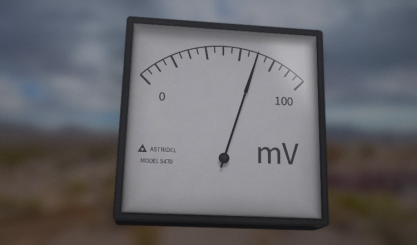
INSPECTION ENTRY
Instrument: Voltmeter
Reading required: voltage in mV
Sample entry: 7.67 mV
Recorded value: 70 mV
